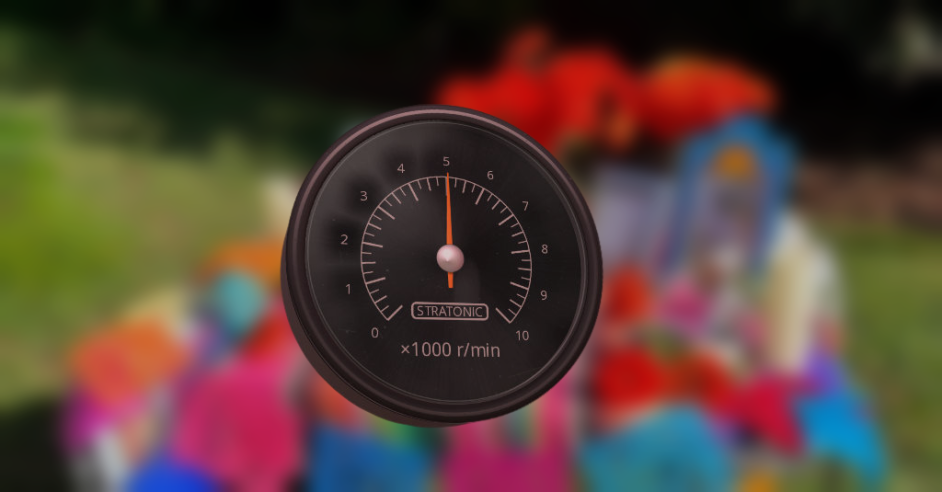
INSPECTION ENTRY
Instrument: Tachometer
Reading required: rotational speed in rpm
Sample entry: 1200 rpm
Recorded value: 5000 rpm
